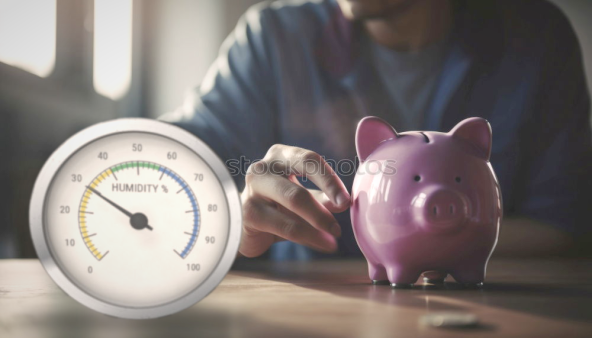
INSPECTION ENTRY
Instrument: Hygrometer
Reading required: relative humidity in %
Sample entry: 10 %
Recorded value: 30 %
